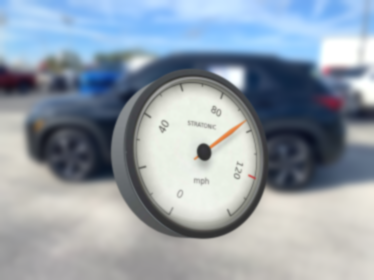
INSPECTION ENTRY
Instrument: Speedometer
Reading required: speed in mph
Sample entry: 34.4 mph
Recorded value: 95 mph
